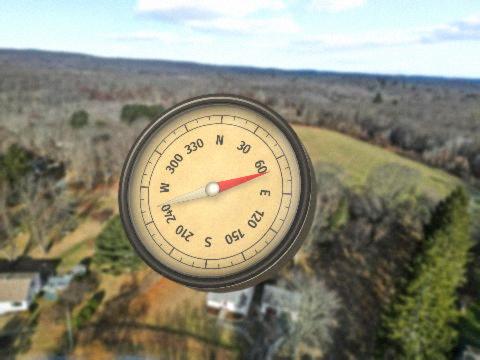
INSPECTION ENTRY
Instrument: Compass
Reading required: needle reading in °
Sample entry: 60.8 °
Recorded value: 70 °
